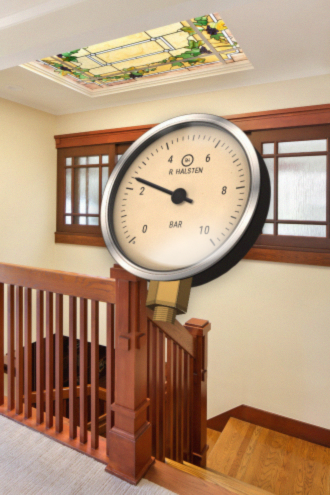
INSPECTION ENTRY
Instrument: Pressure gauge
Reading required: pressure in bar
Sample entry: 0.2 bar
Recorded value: 2.4 bar
